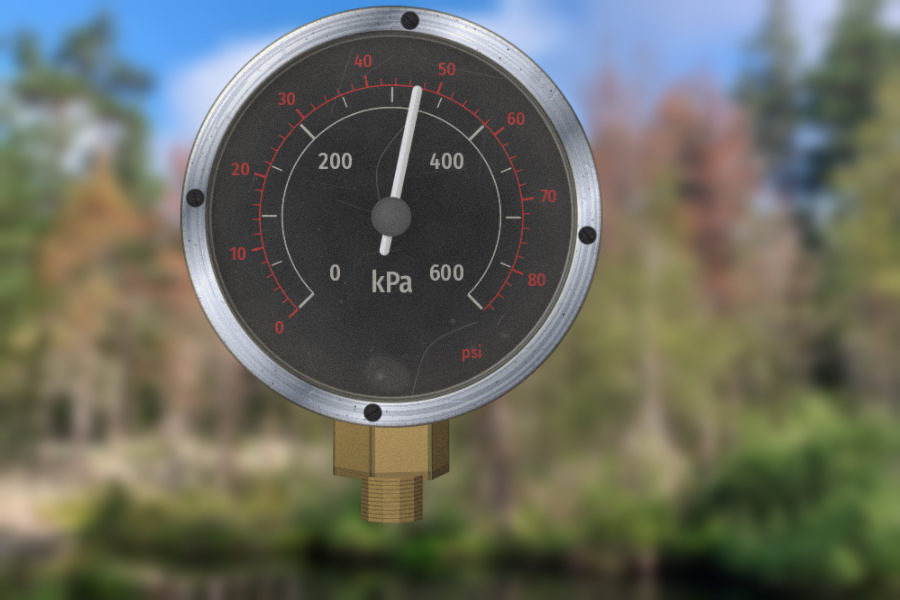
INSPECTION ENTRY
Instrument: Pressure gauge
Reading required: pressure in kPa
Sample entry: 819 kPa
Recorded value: 325 kPa
